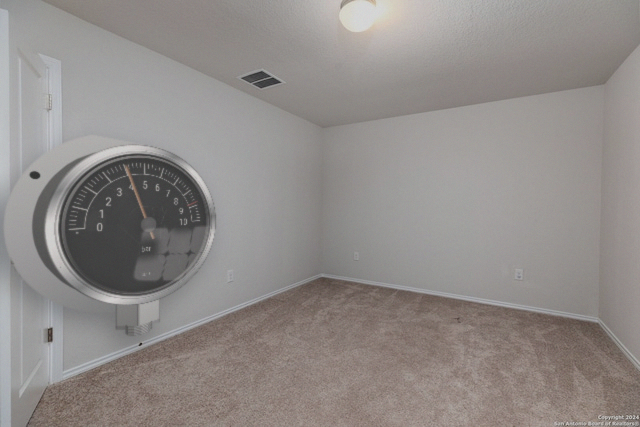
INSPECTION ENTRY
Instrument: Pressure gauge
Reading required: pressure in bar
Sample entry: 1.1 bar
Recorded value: 4 bar
